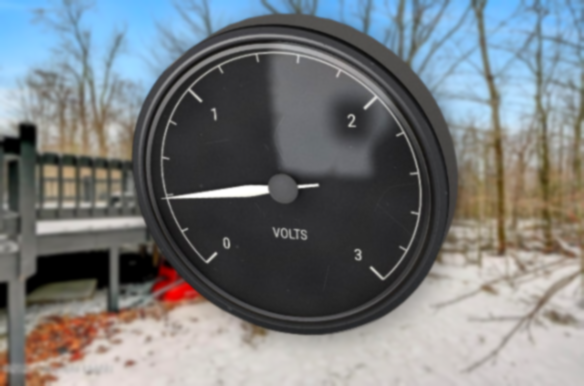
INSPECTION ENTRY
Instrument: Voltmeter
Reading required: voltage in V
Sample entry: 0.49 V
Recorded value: 0.4 V
